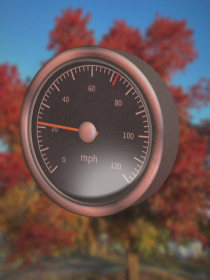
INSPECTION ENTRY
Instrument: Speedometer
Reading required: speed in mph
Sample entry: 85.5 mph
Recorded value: 22 mph
